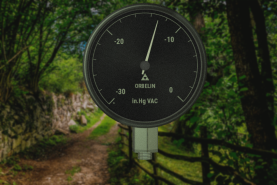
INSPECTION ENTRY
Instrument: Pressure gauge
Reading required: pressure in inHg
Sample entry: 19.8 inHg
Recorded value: -13 inHg
